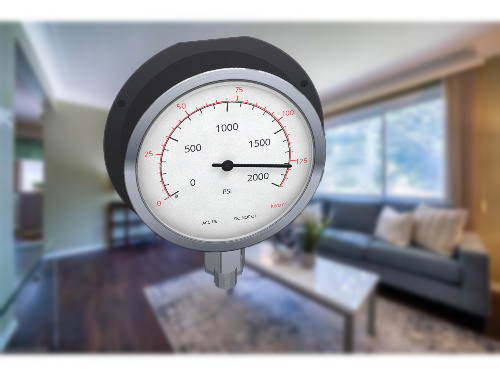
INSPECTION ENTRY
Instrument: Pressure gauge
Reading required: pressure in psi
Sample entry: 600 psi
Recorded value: 1800 psi
